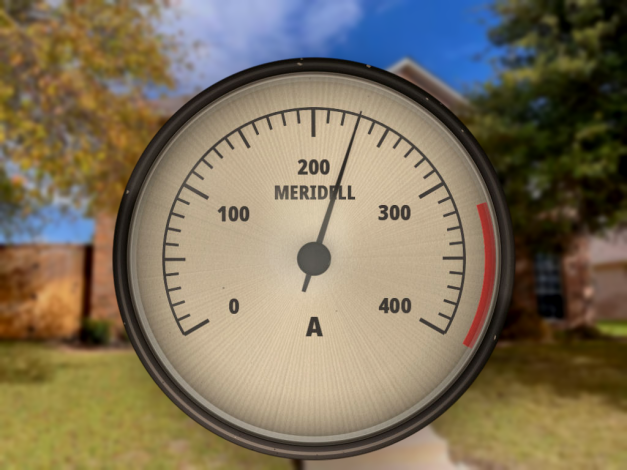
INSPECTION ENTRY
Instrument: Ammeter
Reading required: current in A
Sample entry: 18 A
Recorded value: 230 A
